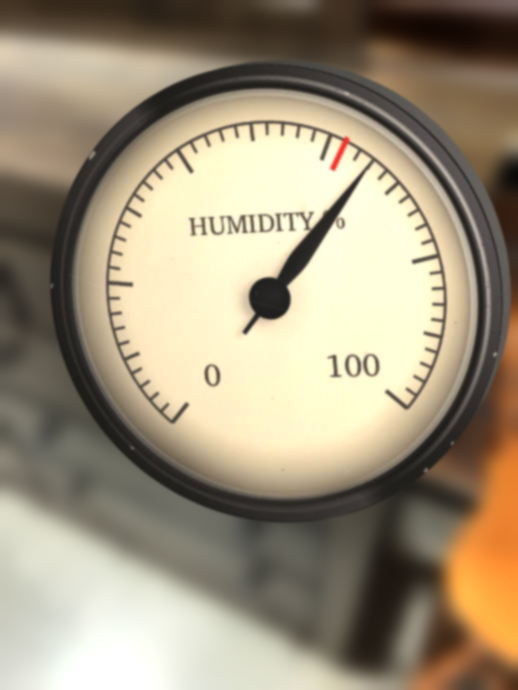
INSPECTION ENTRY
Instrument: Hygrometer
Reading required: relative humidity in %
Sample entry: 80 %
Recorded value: 66 %
